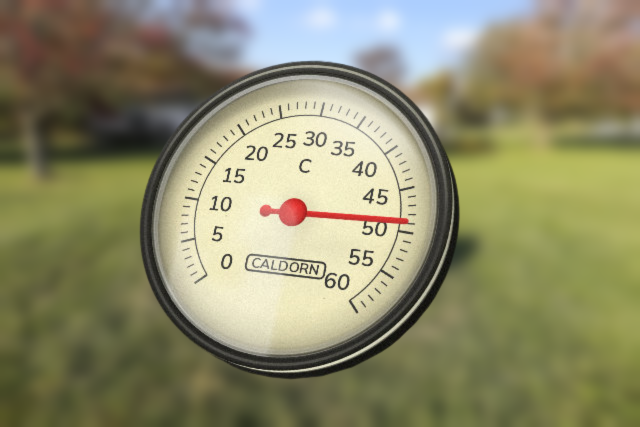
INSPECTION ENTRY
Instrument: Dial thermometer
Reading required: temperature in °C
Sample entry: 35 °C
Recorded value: 49 °C
